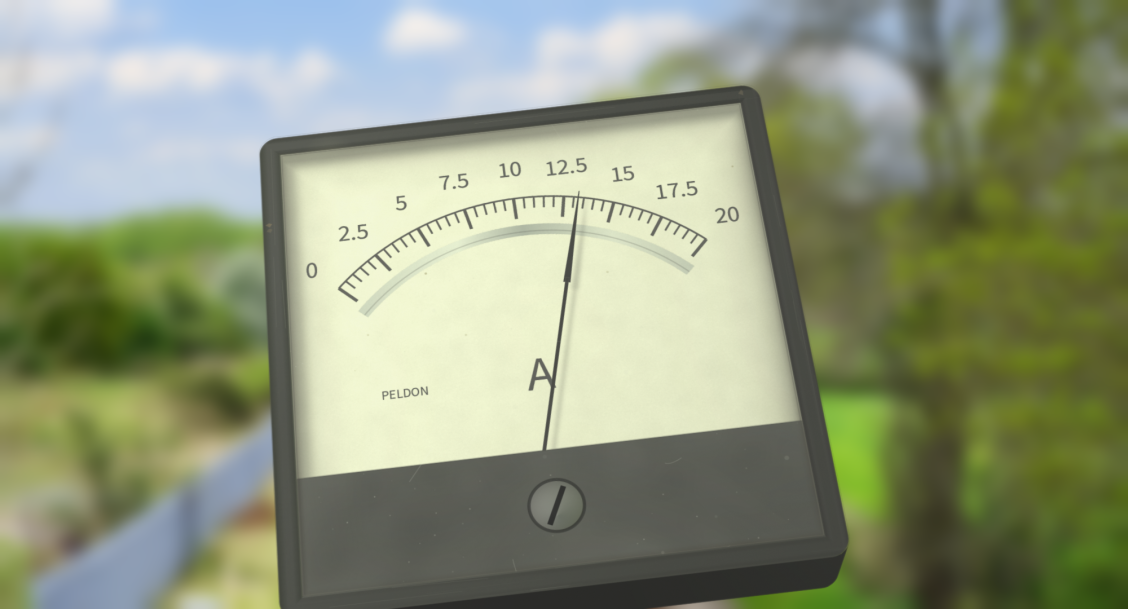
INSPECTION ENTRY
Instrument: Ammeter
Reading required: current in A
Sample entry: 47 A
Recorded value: 13.25 A
